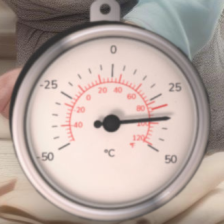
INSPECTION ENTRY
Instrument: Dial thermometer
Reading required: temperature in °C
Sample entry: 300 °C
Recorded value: 35 °C
